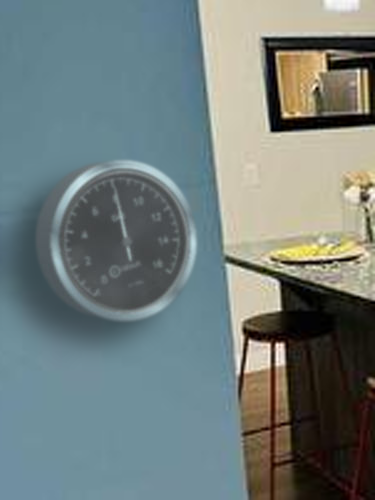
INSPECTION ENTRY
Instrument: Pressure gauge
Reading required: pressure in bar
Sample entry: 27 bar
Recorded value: 8 bar
